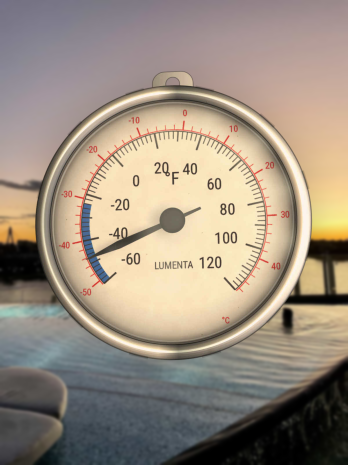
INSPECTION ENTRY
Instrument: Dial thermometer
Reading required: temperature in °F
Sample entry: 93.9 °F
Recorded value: -48 °F
